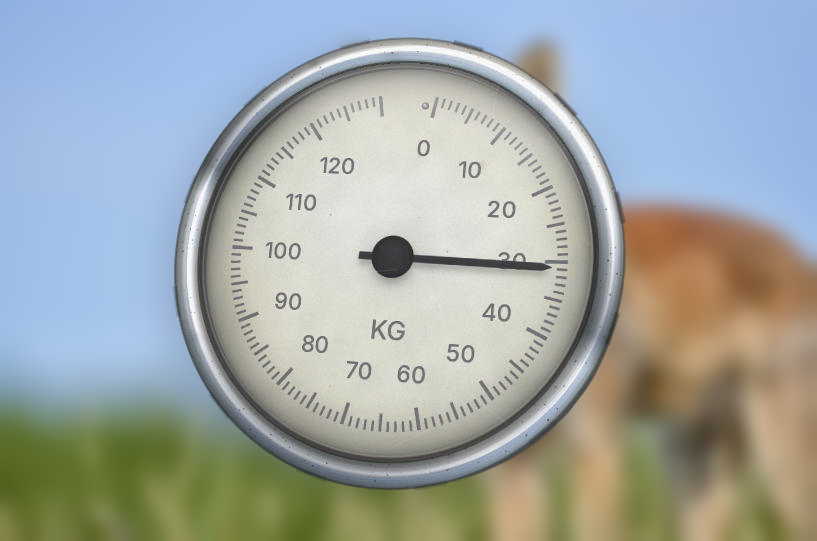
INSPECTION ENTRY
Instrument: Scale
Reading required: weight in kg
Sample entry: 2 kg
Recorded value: 31 kg
